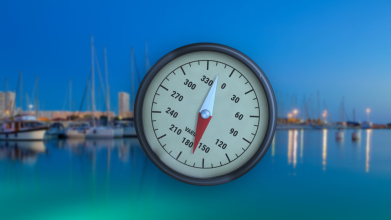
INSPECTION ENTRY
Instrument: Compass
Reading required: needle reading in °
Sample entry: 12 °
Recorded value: 165 °
